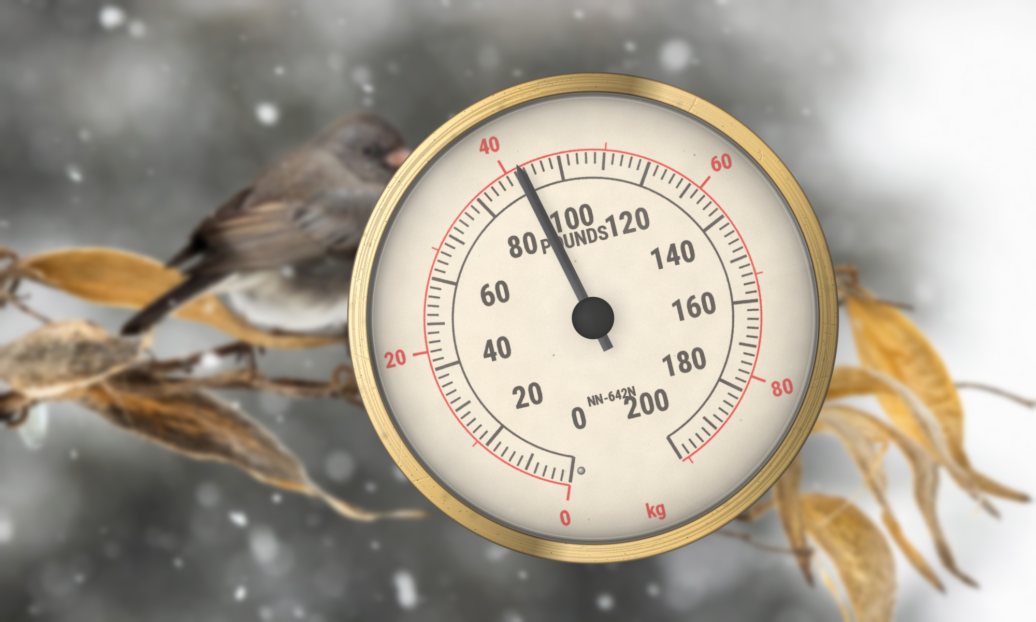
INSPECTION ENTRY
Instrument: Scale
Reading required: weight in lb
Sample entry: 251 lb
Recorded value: 91 lb
